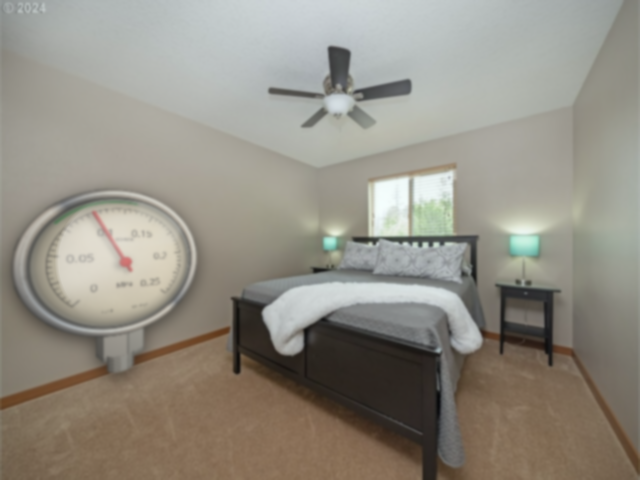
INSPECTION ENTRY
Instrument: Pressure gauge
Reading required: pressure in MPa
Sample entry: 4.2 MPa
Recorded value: 0.1 MPa
